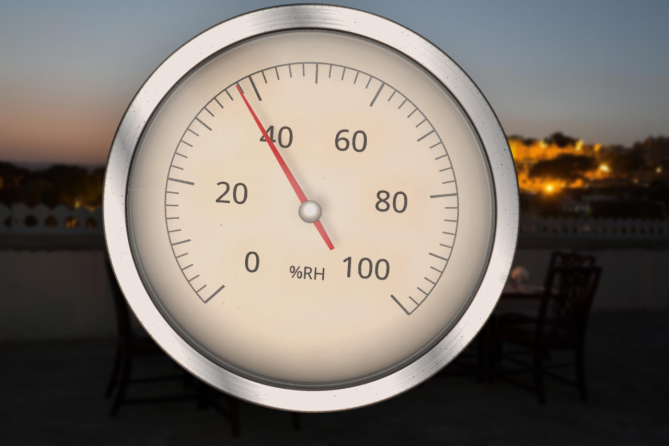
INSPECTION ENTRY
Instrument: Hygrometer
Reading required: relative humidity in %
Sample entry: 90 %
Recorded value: 38 %
